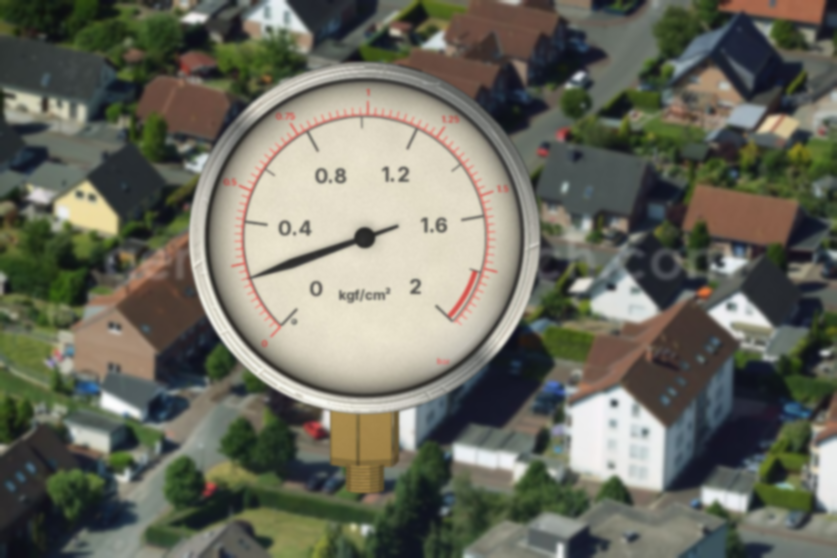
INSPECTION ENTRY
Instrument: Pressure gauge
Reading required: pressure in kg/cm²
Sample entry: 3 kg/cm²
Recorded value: 0.2 kg/cm²
